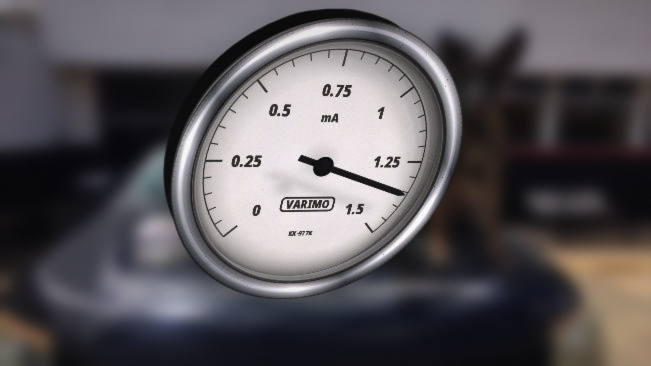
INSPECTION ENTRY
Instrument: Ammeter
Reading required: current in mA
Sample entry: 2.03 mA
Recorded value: 1.35 mA
